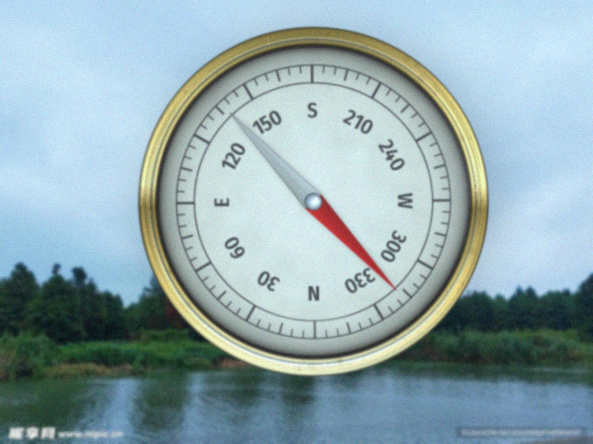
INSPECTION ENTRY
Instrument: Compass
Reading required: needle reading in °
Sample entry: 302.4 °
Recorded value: 317.5 °
